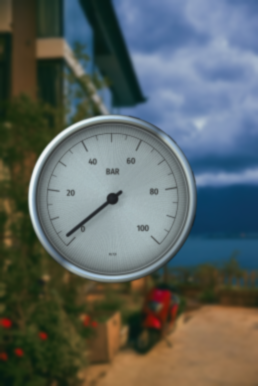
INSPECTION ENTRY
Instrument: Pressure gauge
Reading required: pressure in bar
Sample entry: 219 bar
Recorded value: 2.5 bar
